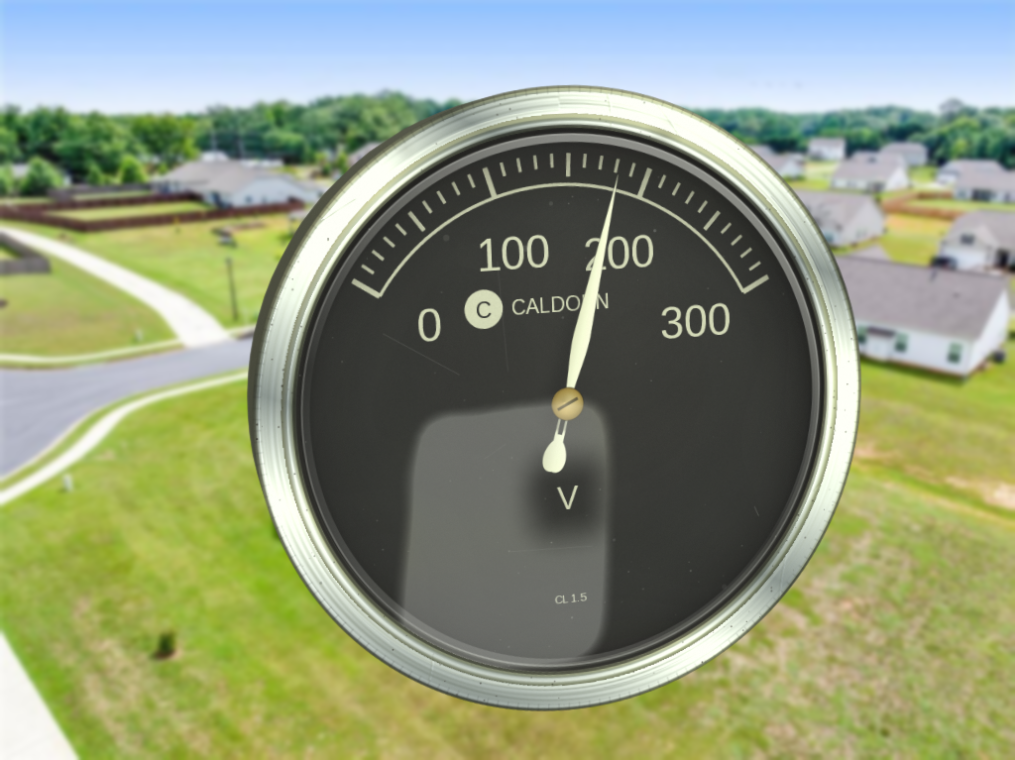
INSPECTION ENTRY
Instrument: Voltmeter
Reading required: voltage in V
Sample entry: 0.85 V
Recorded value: 180 V
